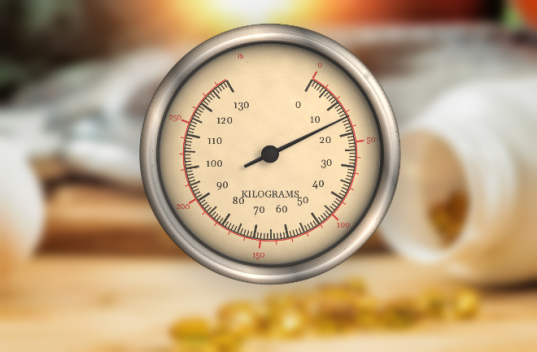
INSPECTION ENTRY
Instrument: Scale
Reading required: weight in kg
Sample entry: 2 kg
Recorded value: 15 kg
